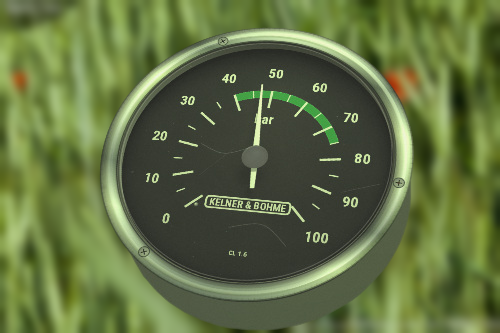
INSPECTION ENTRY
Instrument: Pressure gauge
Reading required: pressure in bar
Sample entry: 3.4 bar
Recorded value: 47.5 bar
